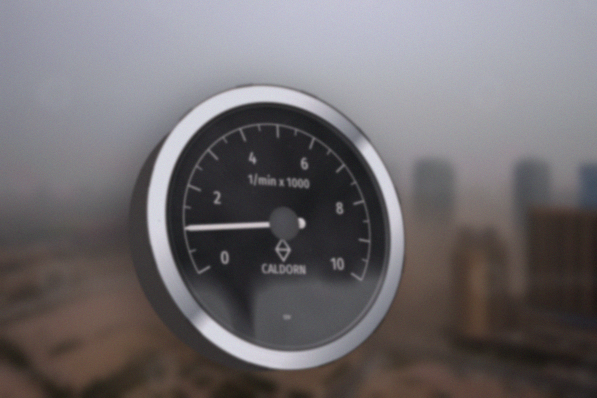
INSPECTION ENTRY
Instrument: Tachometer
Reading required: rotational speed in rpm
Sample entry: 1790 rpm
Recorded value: 1000 rpm
